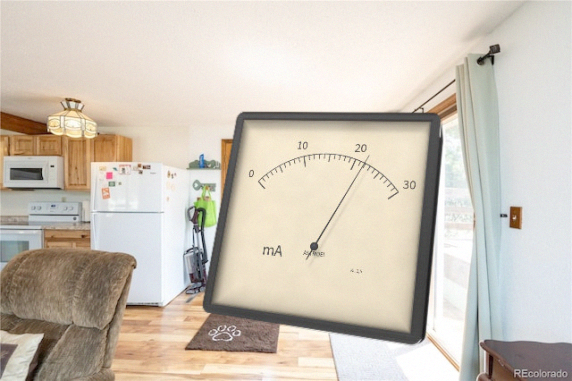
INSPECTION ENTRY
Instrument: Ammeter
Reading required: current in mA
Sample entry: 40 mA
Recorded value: 22 mA
